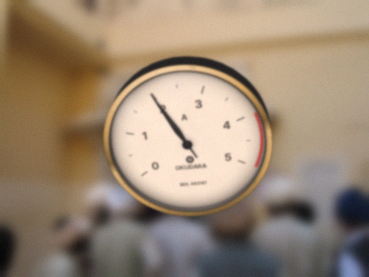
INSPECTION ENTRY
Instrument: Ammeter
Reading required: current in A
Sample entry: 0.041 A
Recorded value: 2 A
